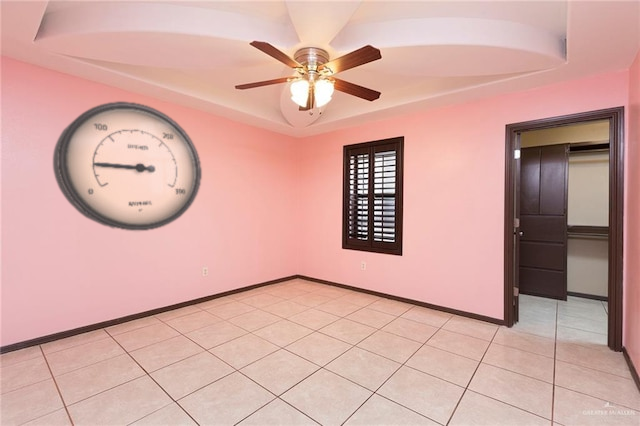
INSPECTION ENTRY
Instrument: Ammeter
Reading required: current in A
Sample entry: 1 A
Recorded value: 40 A
